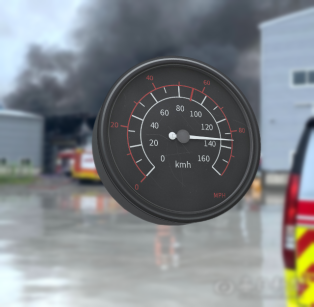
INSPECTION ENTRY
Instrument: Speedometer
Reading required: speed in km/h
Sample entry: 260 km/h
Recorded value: 135 km/h
